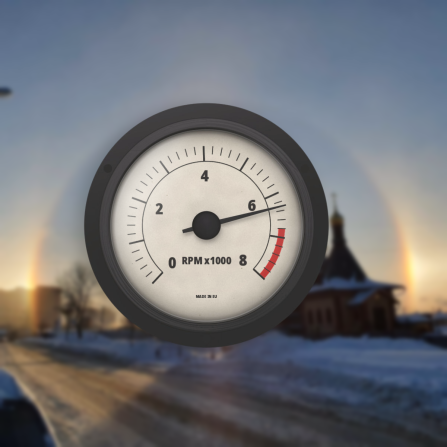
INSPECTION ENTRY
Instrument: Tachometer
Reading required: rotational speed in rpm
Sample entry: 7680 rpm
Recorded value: 6300 rpm
